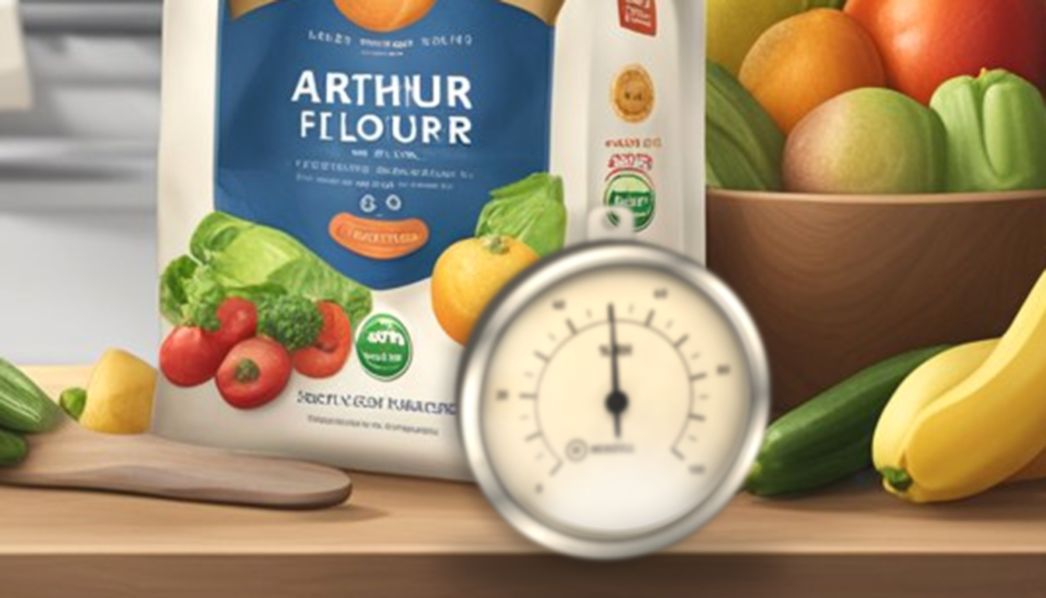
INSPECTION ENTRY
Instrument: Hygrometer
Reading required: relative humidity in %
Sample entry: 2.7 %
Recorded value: 50 %
